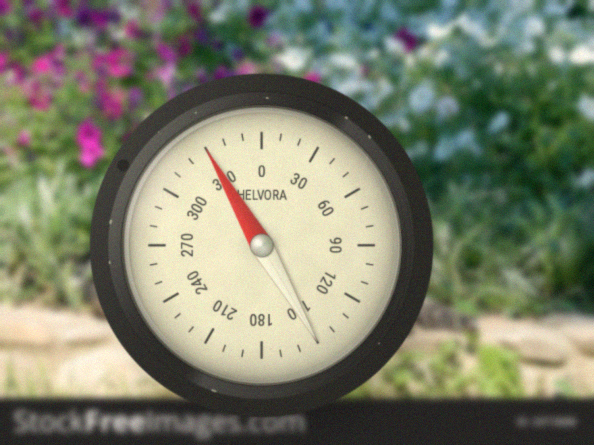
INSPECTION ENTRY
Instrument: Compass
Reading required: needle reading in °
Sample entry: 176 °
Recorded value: 330 °
